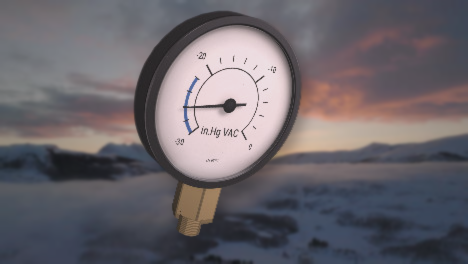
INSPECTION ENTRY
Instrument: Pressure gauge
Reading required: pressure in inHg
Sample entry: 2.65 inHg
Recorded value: -26 inHg
